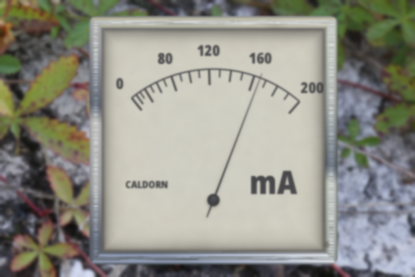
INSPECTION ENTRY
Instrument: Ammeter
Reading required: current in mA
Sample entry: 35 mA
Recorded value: 165 mA
